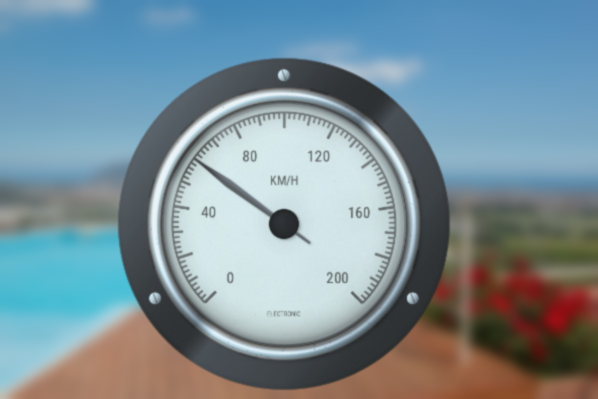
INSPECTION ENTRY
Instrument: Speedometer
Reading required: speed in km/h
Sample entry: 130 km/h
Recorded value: 60 km/h
